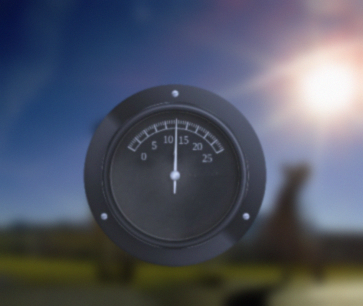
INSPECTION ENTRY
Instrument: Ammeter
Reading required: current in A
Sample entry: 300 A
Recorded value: 12.5 A
